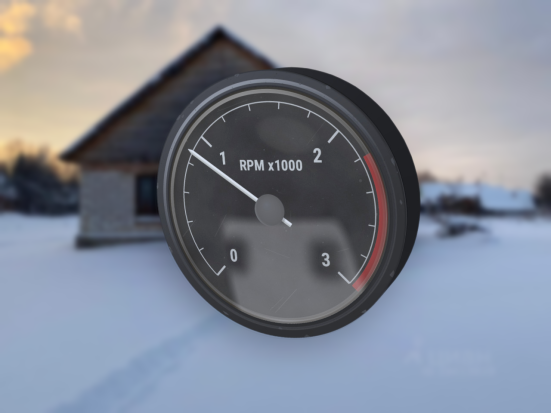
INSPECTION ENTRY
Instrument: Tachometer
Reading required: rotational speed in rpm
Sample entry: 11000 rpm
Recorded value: 900 rpm
